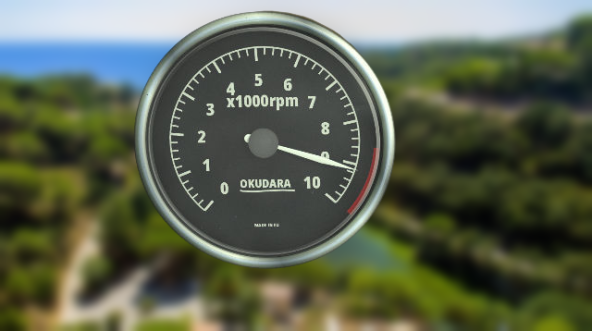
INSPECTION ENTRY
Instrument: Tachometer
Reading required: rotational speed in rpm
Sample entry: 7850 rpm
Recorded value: 9100 rpm
